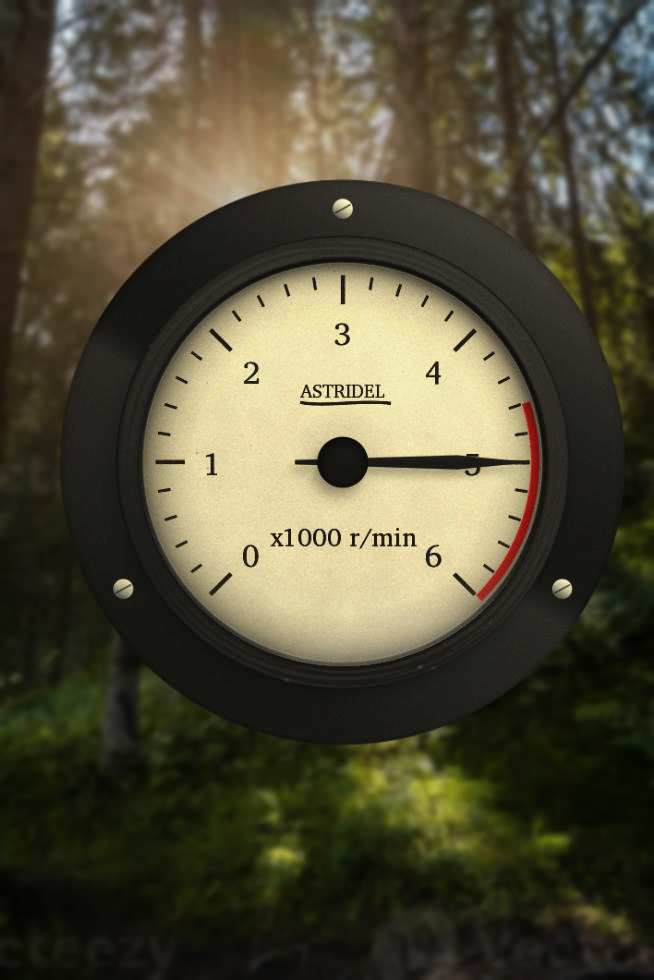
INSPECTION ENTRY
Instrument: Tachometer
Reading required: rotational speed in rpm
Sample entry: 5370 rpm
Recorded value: 5000 rpm
